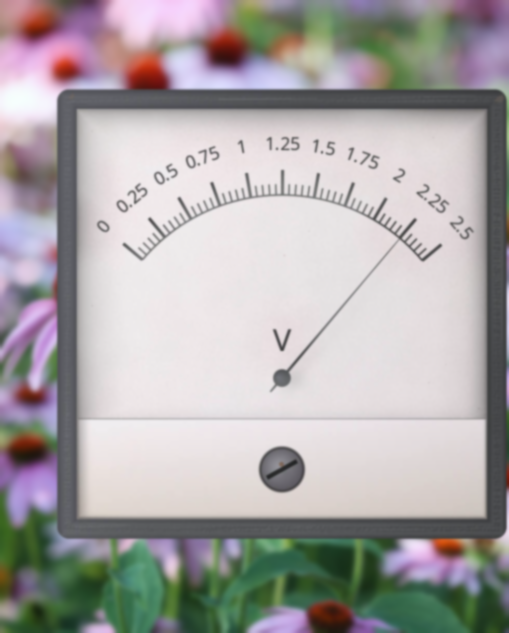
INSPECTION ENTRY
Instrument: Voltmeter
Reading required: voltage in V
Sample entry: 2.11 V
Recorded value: 2.25 V
